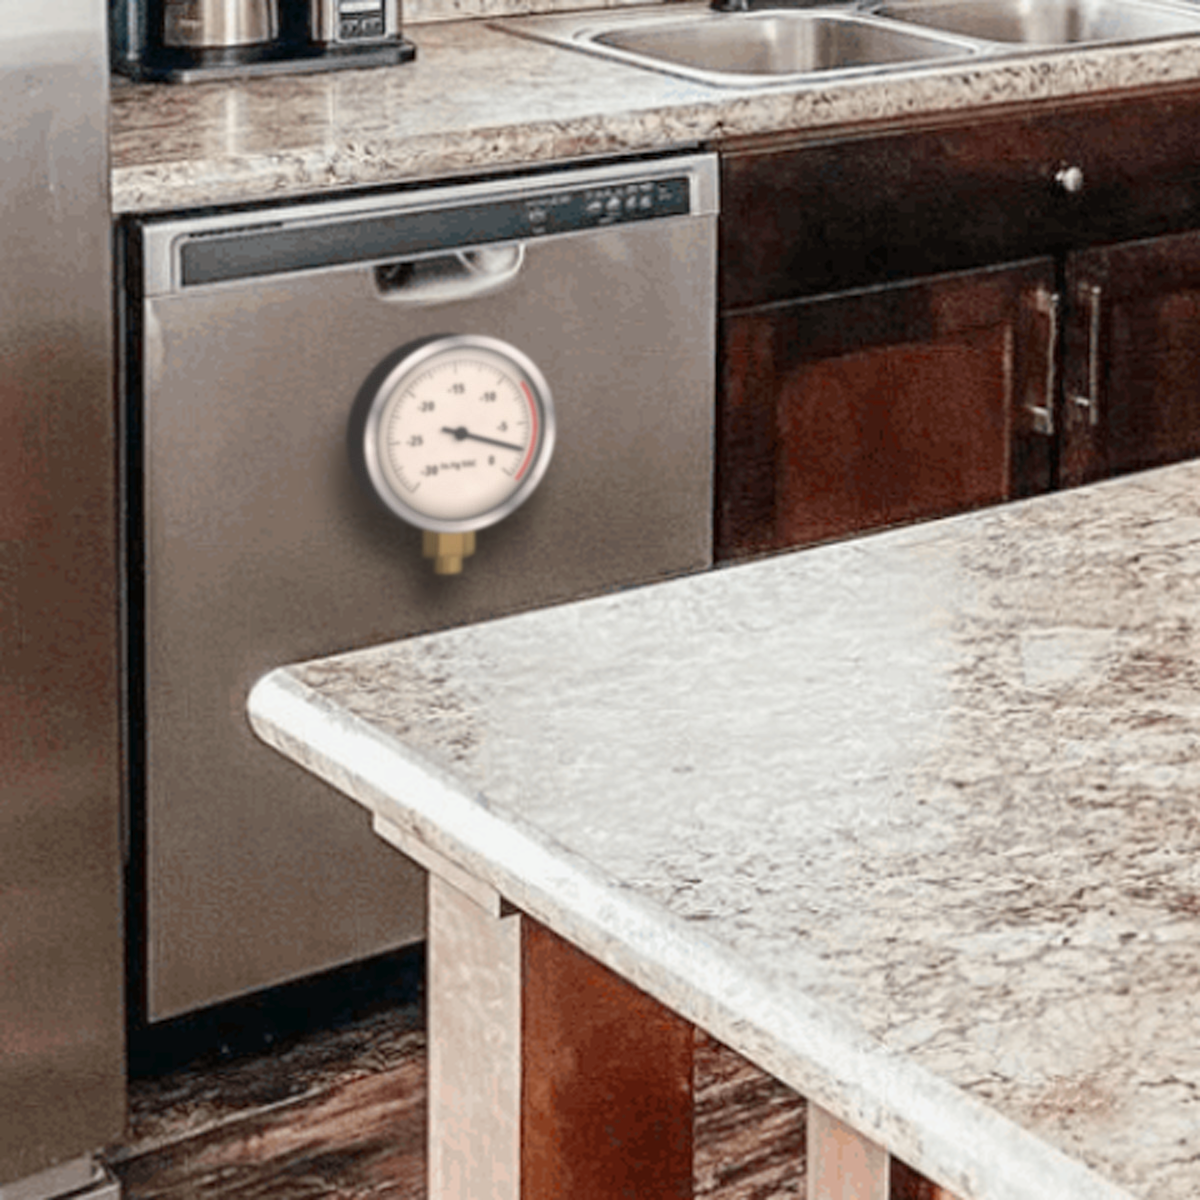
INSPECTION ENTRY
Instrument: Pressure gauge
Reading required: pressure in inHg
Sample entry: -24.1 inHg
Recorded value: -2.5 inHg
